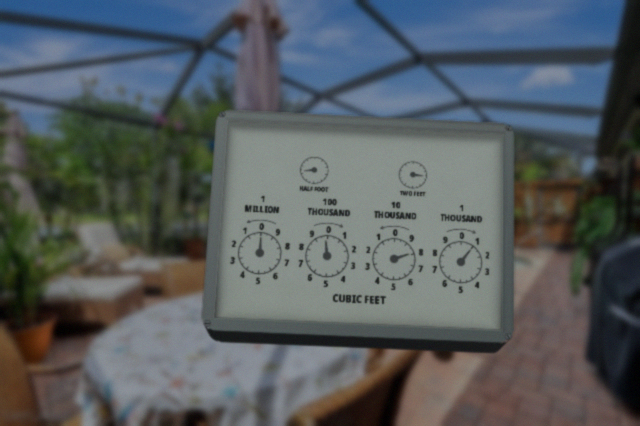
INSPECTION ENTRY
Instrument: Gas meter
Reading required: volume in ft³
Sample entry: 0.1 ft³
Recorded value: 998100 ft³
